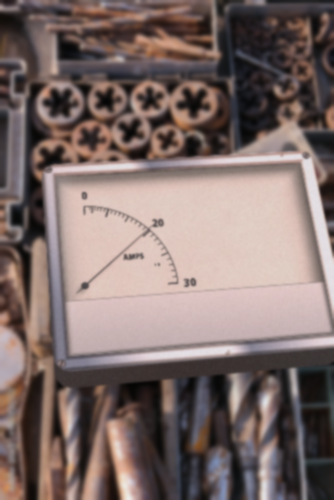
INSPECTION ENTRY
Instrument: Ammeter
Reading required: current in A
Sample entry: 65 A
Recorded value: 20 A
